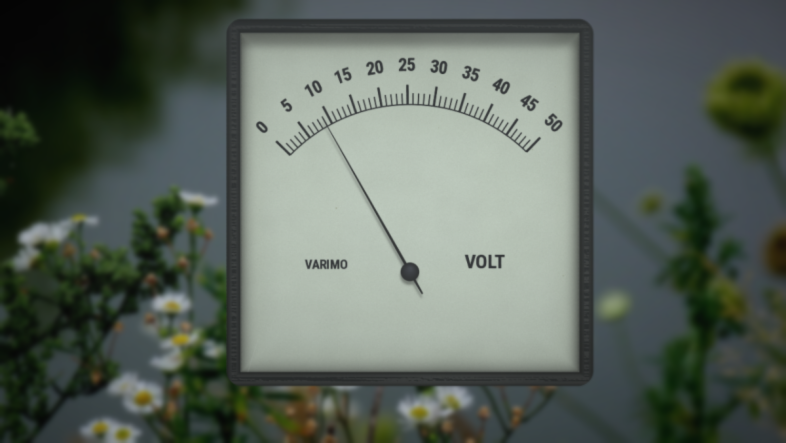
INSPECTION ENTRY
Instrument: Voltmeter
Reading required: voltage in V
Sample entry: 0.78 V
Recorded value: 9 V
